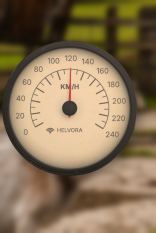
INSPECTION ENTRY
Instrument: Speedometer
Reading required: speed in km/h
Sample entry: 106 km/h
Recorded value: 120 km/h
